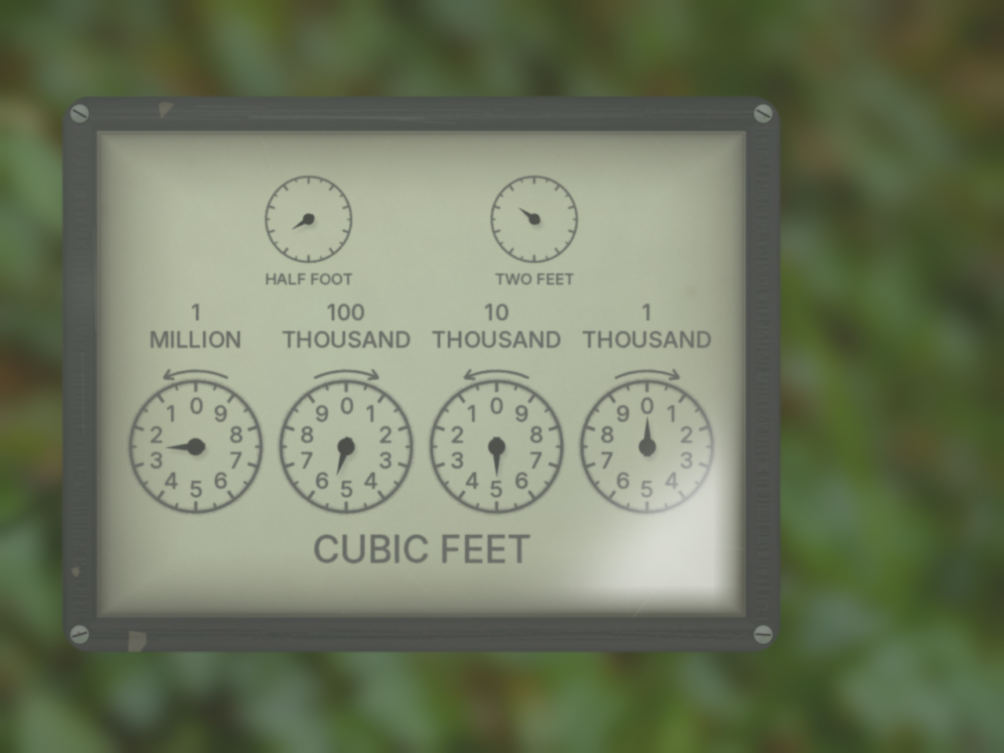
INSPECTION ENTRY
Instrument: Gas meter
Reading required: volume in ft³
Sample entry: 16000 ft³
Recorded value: 255000 ft³
